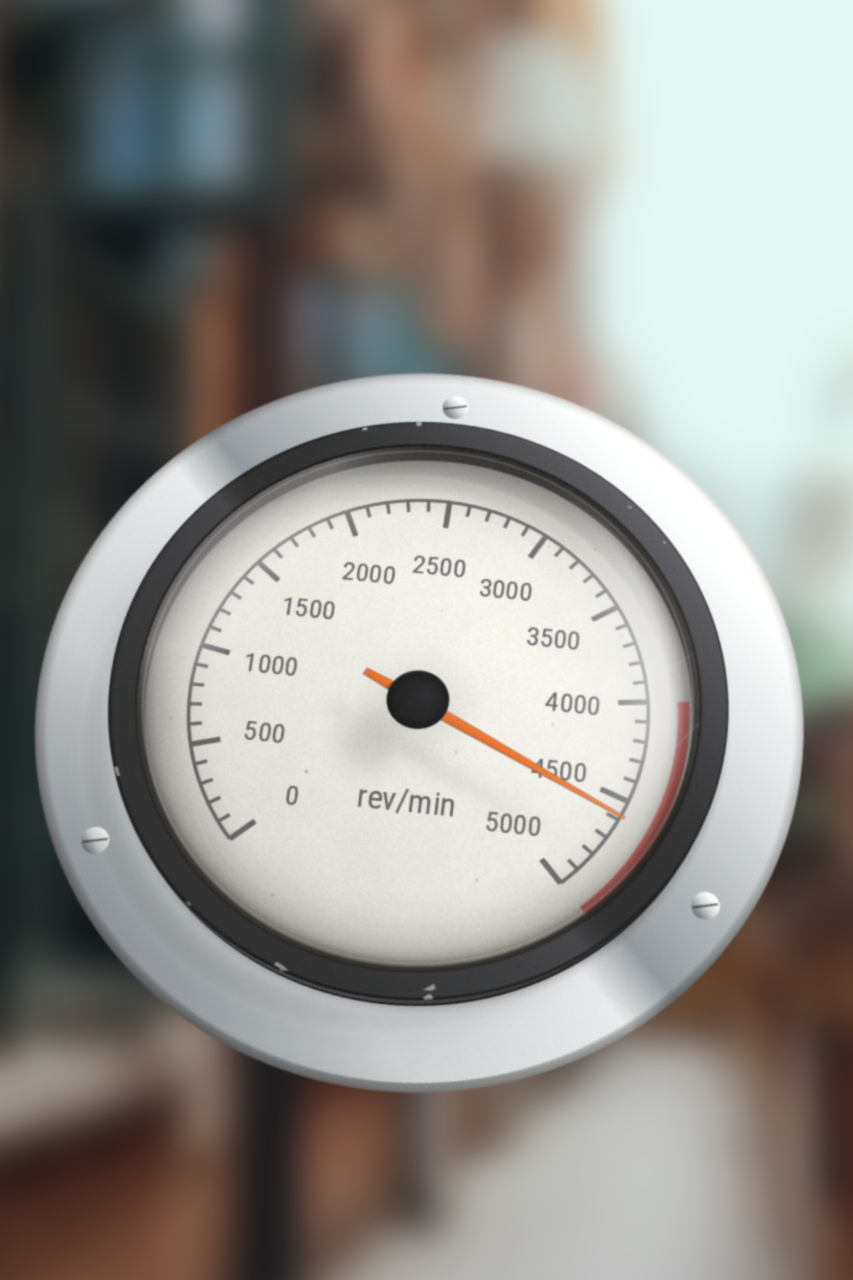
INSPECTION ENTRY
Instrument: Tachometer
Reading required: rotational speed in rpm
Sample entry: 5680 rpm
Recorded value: 4600 rpm
